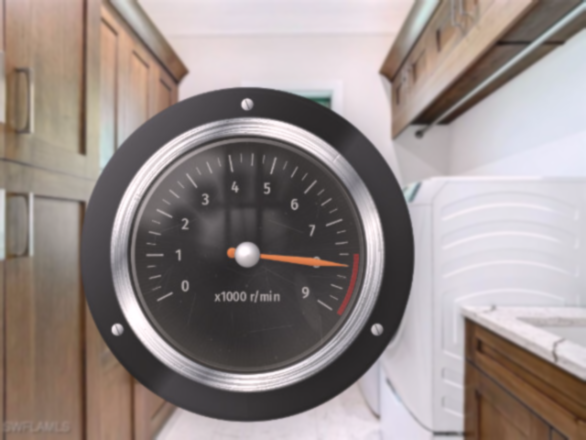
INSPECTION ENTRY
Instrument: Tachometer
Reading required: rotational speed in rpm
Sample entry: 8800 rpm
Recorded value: 8000 rpm
